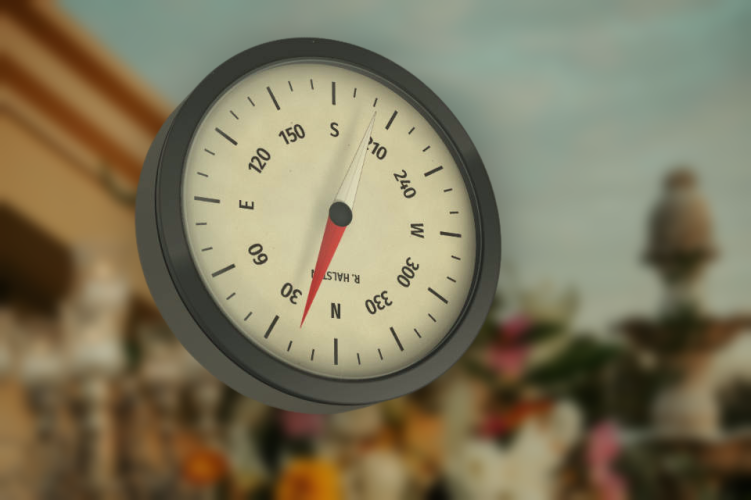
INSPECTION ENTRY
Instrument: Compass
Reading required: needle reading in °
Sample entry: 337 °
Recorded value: 20 °
